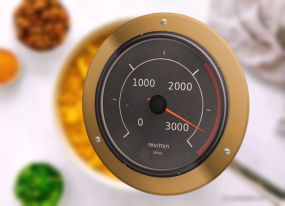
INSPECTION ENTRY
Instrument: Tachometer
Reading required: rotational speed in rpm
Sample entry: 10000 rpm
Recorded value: 2750 rpm
